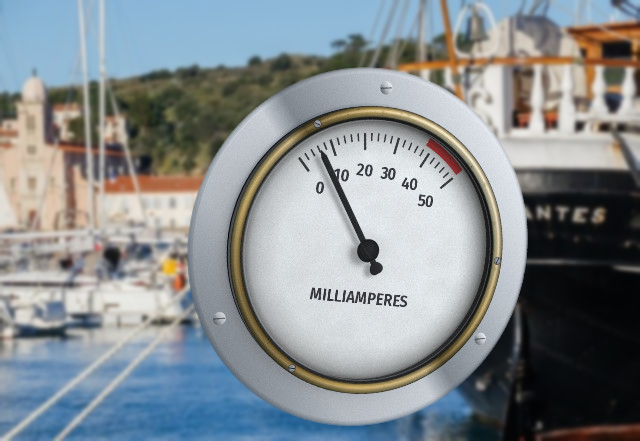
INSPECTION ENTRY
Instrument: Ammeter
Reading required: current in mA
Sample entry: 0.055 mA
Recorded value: 6 mA
